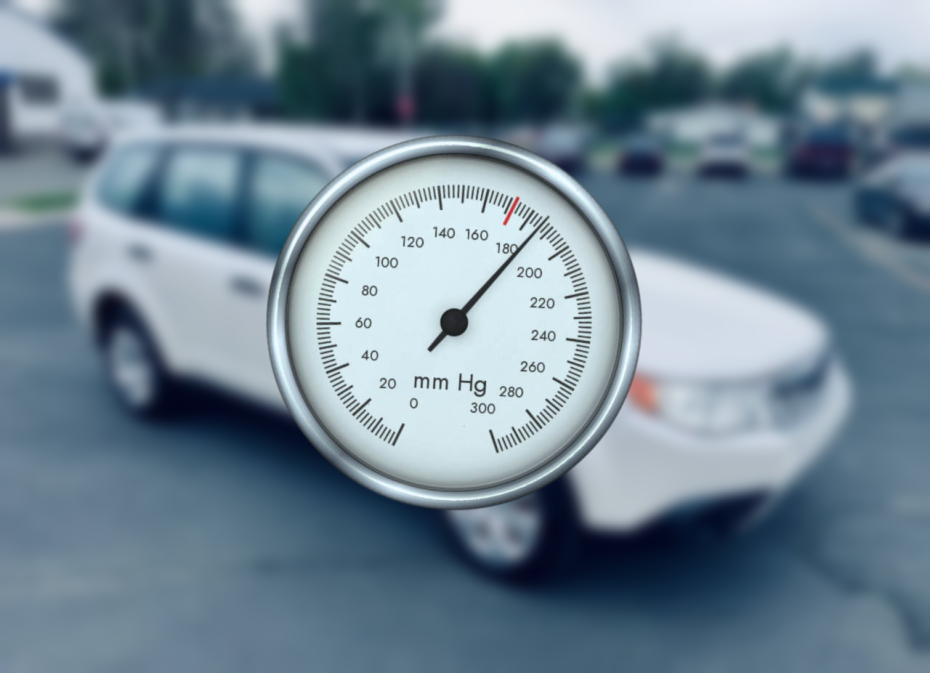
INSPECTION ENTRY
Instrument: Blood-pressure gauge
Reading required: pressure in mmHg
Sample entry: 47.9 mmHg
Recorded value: 186 mmHg
